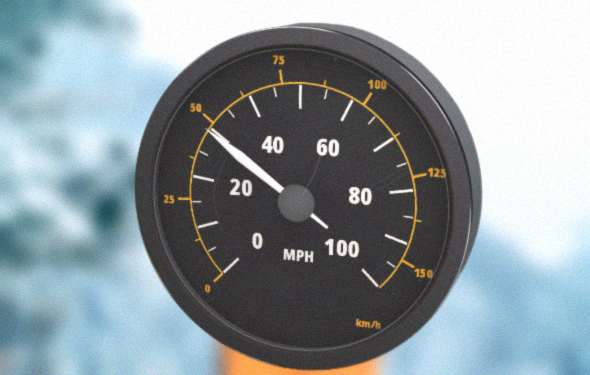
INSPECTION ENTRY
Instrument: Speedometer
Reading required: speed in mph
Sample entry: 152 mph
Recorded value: 30 mph
